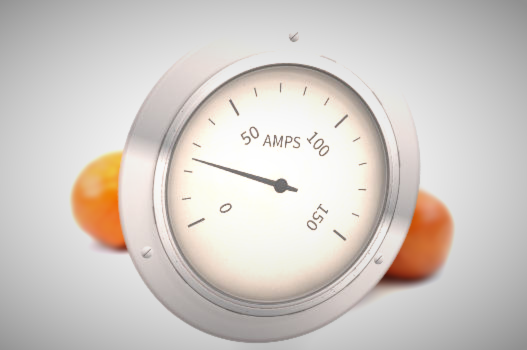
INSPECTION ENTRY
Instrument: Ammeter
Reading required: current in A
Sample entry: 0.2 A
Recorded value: 25 A
